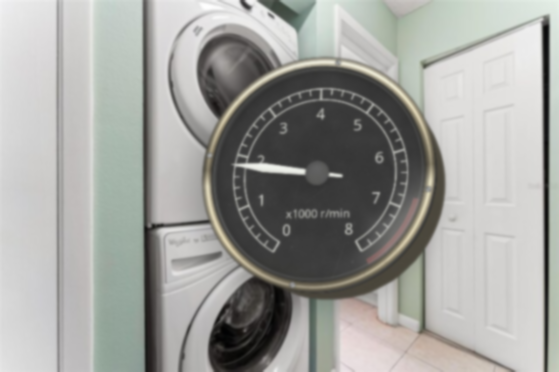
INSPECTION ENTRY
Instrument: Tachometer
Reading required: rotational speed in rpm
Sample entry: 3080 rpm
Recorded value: 1800 rpm
